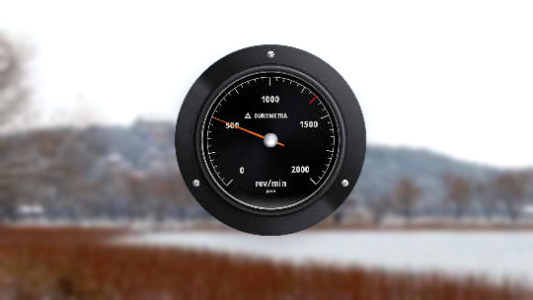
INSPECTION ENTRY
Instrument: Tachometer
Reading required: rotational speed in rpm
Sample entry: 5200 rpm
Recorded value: 500 rpm
